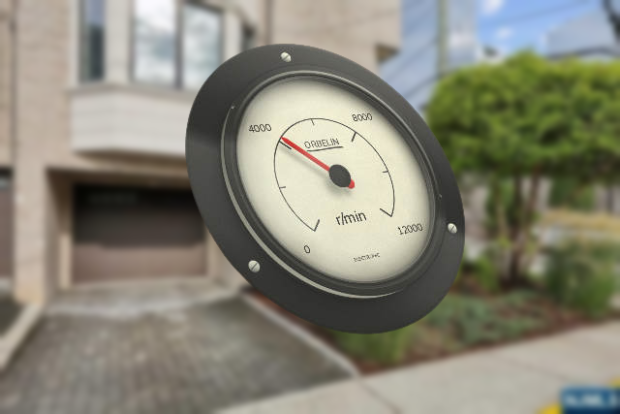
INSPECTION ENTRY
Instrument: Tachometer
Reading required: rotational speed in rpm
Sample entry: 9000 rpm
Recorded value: 4000 rpm
